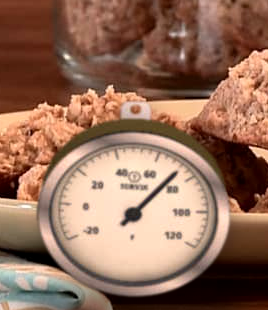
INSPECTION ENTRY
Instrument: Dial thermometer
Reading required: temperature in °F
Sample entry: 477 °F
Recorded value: 72 °F
